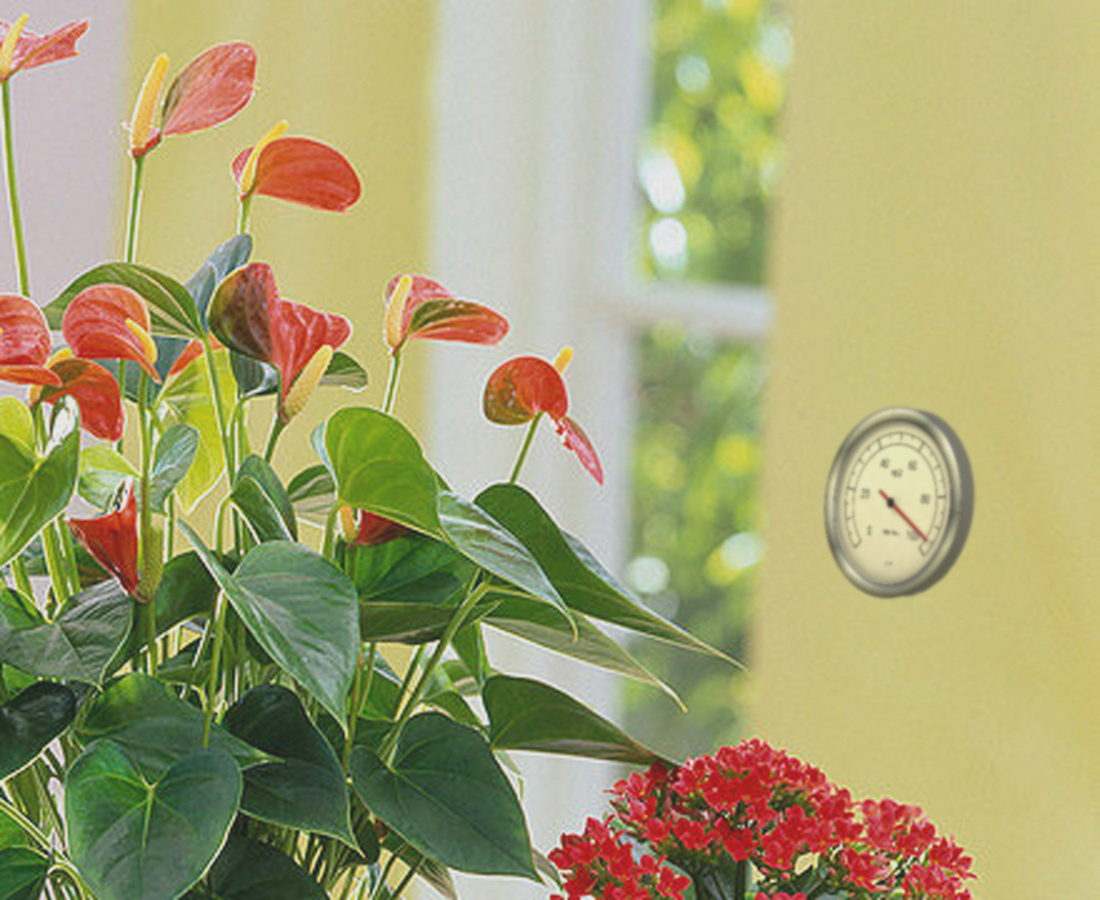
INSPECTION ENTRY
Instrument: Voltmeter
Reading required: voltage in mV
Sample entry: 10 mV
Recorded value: 95 mV
